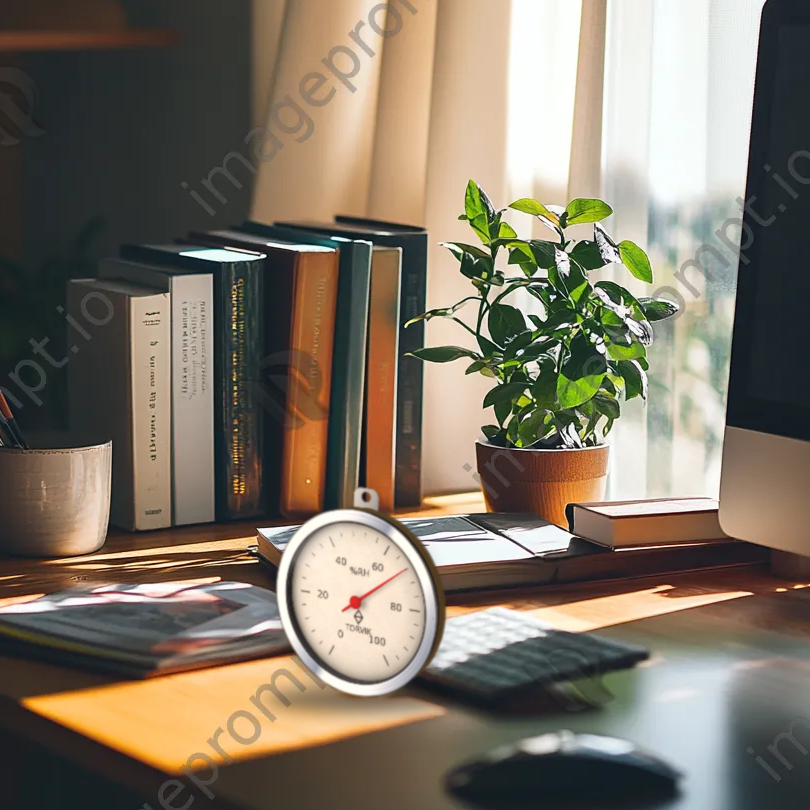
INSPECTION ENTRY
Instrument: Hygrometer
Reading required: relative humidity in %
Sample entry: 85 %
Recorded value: 68 %
